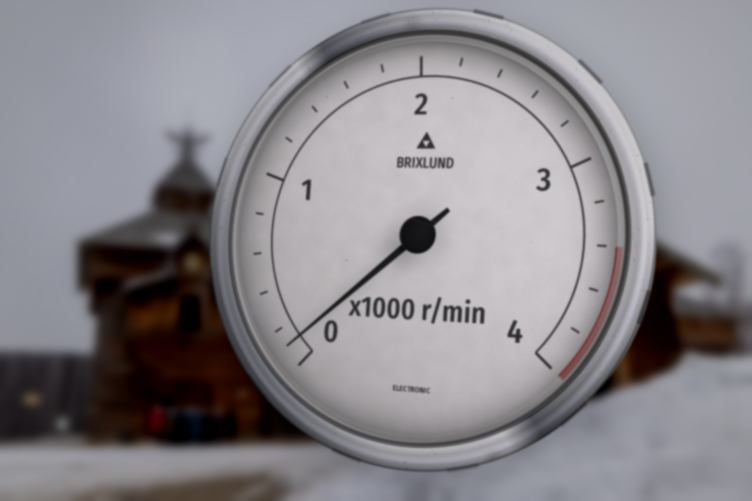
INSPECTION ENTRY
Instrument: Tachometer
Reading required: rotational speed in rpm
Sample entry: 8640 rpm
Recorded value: 100 rpm
